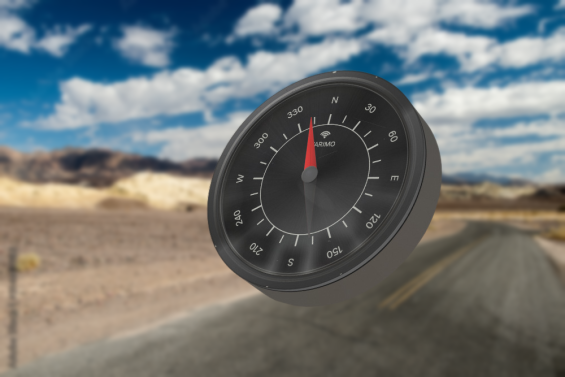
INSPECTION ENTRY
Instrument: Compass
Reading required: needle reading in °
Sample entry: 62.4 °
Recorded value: 345 °
